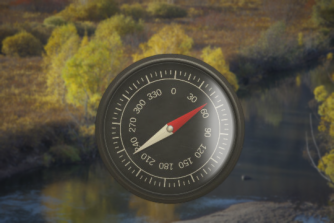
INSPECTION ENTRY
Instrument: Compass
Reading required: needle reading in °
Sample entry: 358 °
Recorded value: 50 °
